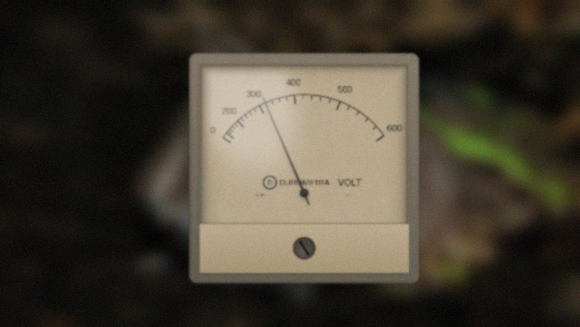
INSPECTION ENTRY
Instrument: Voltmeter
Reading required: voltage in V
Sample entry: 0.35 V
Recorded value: 320 V
